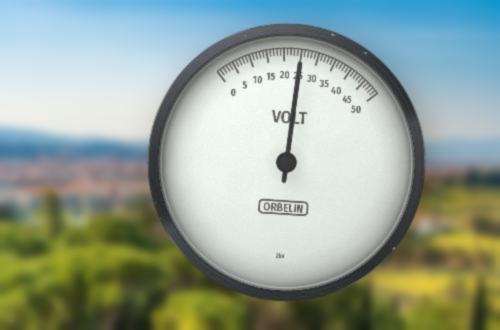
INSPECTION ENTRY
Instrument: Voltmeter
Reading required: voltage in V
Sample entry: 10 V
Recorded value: 25 V
